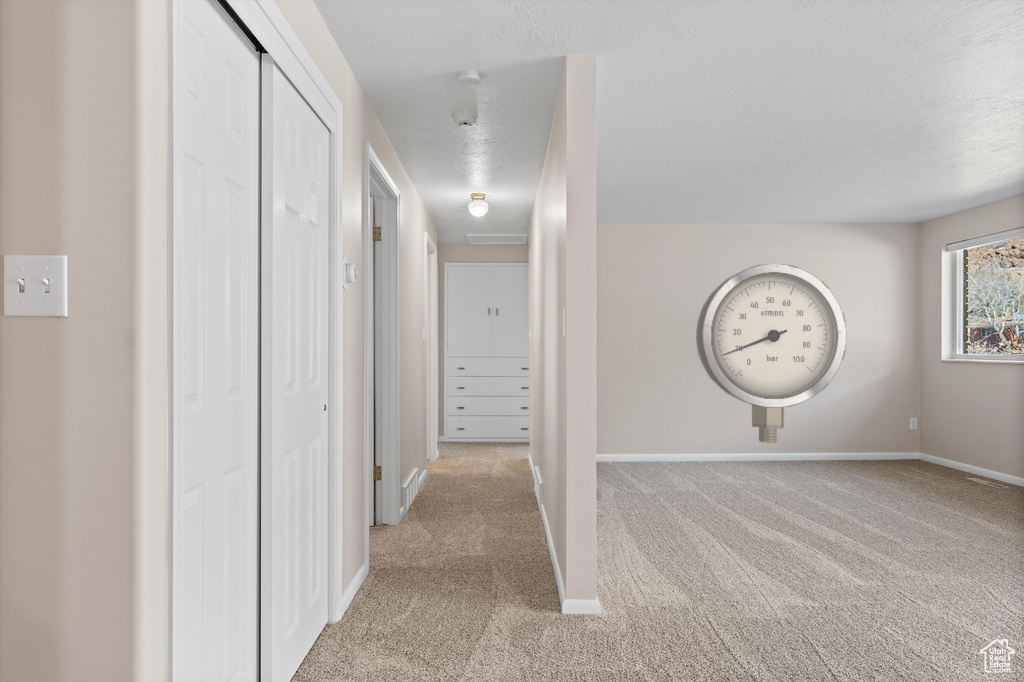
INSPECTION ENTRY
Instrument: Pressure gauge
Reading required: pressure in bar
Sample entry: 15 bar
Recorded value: 10 bar
